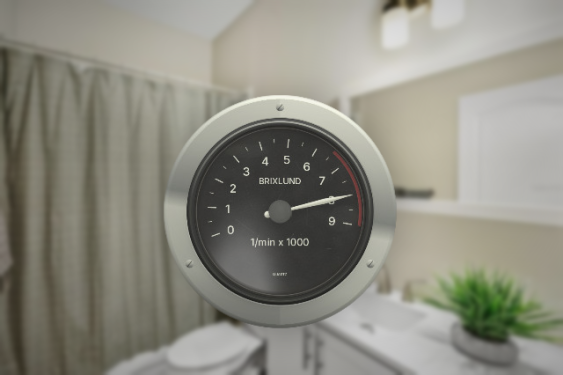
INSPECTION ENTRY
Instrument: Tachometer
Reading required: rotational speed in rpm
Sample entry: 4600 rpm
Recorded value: 8000 rpm
